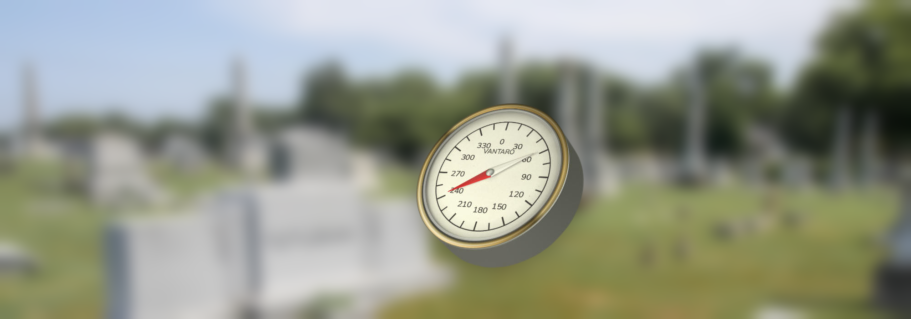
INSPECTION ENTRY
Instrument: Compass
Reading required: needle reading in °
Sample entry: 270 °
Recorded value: 240 °
